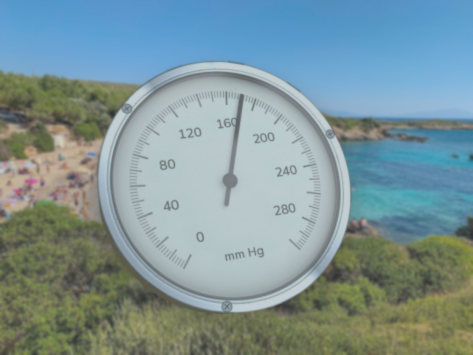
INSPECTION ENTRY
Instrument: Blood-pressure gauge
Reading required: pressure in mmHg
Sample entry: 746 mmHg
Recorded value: 170 mmHg
